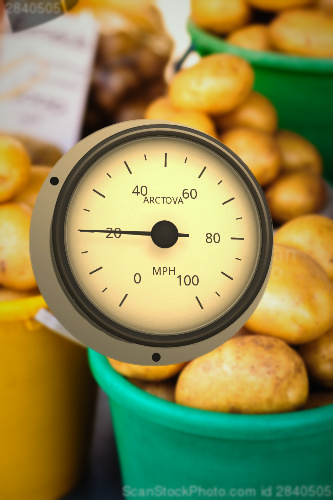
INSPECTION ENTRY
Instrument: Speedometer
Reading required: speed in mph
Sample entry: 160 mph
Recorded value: 20 mph
